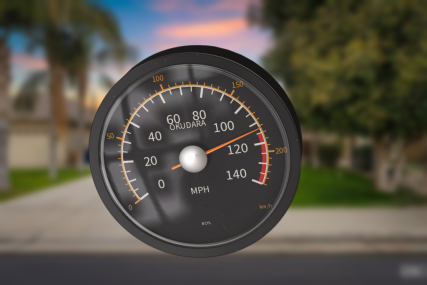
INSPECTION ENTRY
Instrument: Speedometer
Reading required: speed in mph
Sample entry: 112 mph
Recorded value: 112.5 mph
